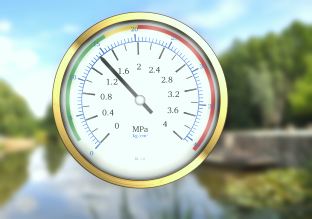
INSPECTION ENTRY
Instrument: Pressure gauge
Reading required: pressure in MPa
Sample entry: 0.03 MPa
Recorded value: 1.4 MPa
